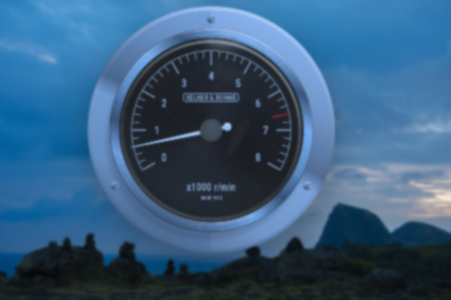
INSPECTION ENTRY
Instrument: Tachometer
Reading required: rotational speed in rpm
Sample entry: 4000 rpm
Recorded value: 600 rpm
